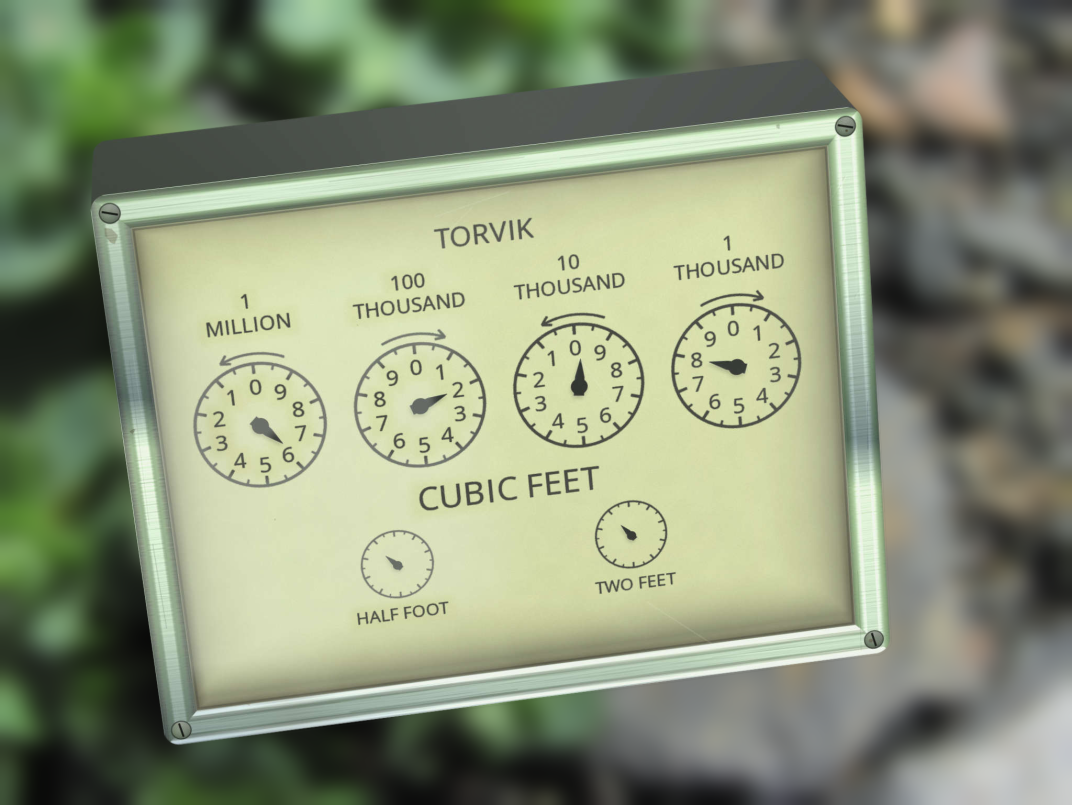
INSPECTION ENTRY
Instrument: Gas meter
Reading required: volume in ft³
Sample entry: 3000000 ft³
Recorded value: 619800 ft³
